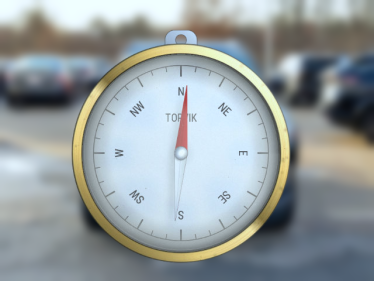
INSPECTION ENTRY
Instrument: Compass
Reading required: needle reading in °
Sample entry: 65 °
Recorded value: 5 °
